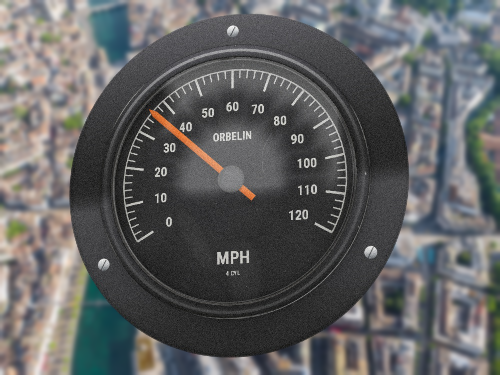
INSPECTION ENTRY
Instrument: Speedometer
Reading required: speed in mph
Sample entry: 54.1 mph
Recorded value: 36 mph
